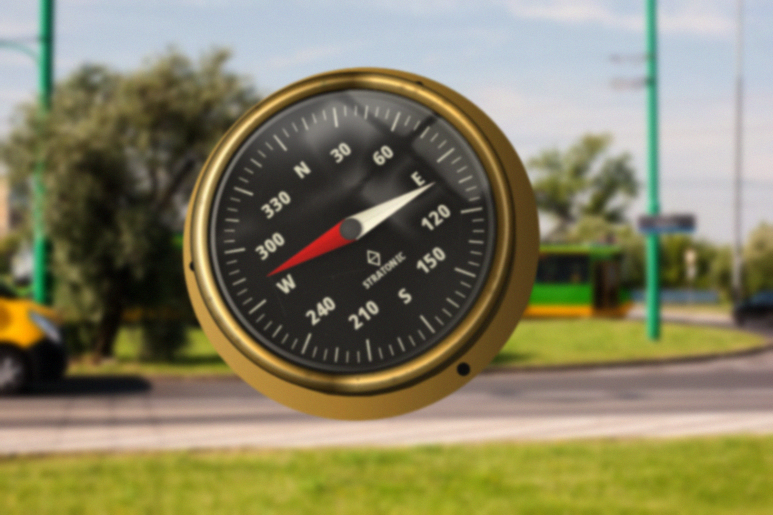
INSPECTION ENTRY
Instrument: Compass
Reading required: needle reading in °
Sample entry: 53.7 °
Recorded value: 280 °
